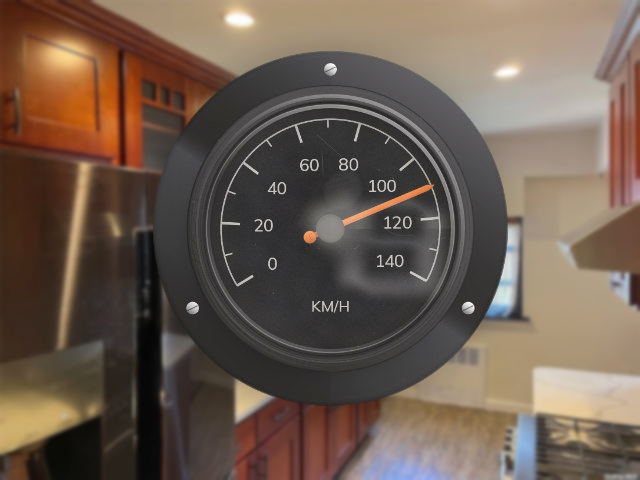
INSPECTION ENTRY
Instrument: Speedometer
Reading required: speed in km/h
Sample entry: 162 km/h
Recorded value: 110 km/h
